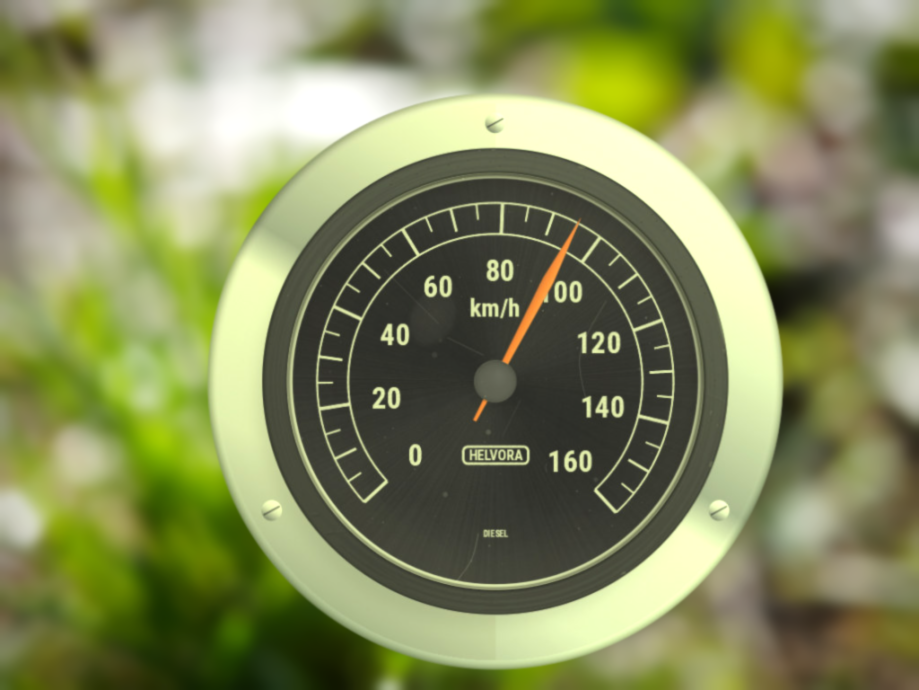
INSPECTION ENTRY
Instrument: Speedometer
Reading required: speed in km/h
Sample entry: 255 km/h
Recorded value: 95 km/h
